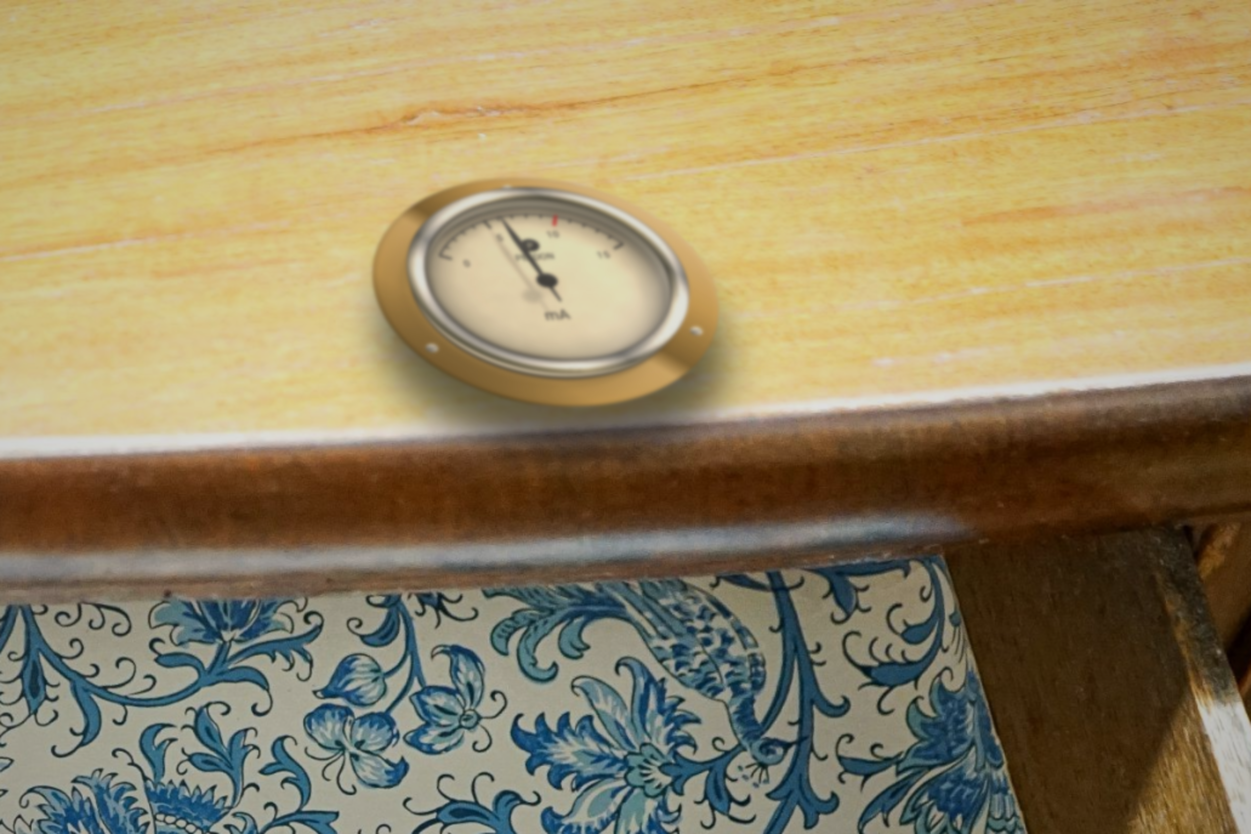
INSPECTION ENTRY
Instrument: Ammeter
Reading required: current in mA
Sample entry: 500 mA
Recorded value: 6 mA
